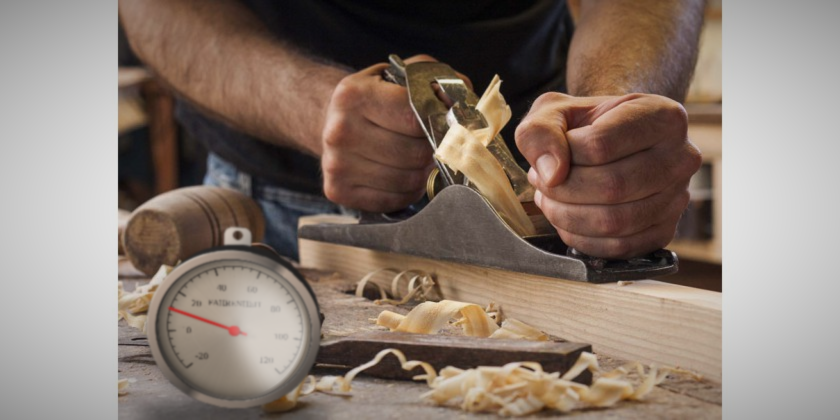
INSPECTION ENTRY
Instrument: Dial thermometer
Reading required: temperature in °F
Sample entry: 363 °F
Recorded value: 12 °F
